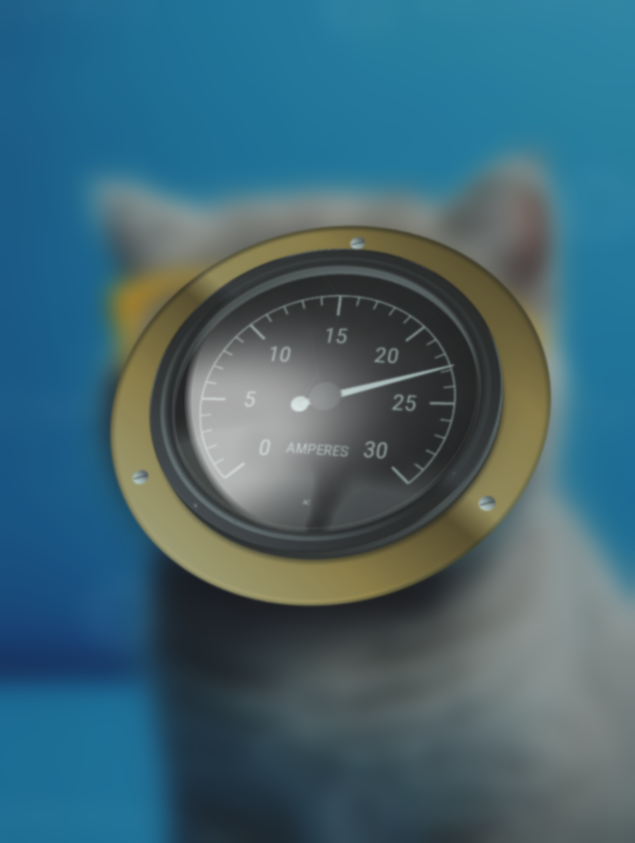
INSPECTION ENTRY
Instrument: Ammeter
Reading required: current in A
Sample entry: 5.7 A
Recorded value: 23 A
